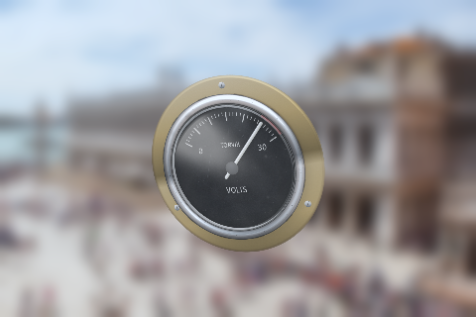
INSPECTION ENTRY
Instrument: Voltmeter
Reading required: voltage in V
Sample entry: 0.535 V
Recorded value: 25 V
